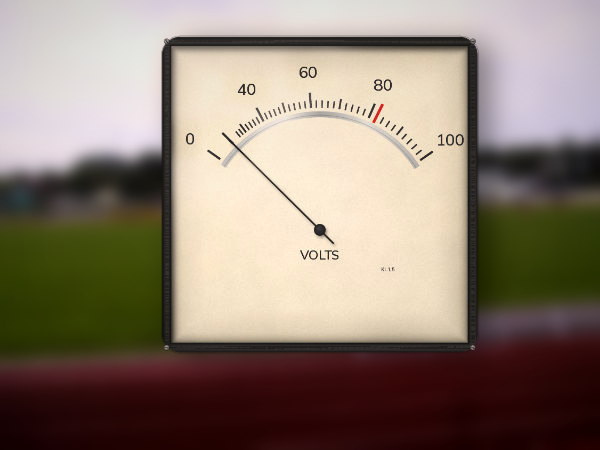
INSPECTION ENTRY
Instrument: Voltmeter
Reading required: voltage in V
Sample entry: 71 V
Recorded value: 20 V
